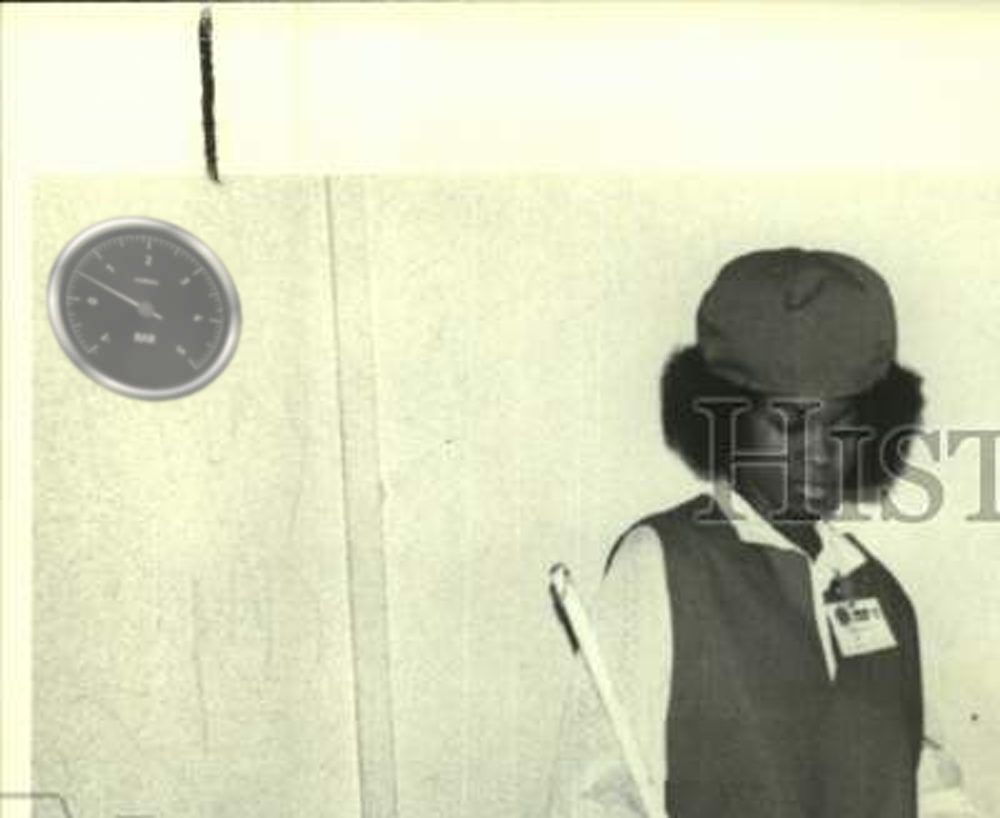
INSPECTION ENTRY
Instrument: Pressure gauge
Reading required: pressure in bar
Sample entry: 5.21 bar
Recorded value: 0.5 bar
